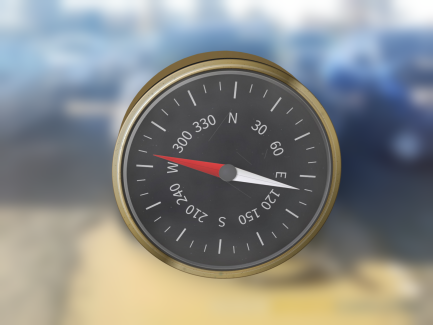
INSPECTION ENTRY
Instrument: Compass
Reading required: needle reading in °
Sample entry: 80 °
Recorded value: 280 °
